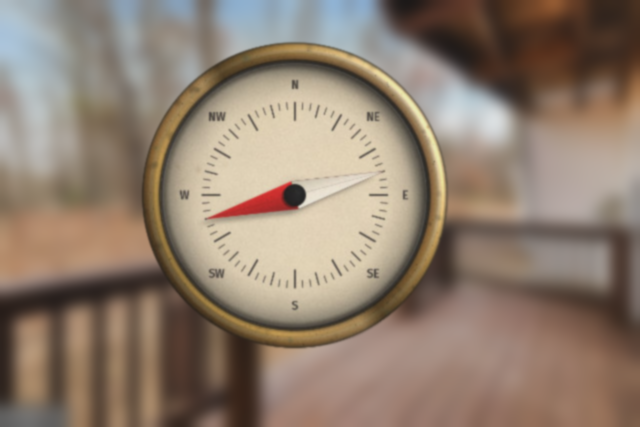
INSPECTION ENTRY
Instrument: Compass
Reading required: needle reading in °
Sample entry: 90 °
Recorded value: 255 °
